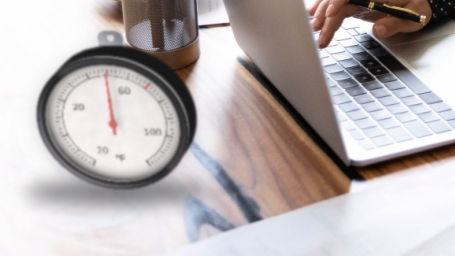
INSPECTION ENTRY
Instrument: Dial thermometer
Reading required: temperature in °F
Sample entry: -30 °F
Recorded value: 50 °F
